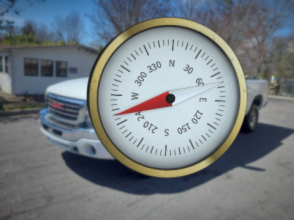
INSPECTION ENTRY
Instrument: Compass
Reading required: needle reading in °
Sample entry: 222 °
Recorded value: 250 °
